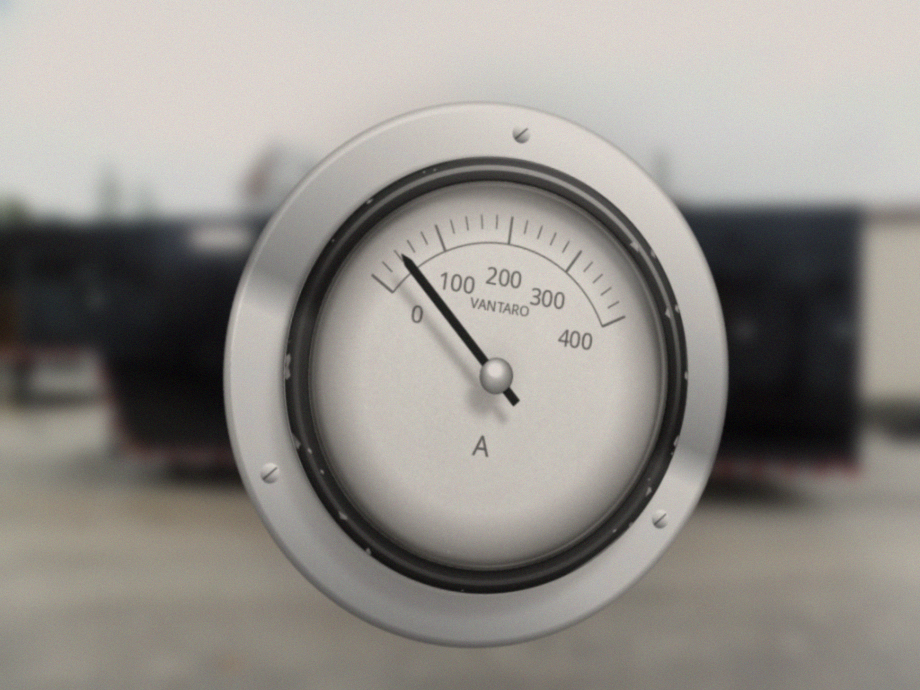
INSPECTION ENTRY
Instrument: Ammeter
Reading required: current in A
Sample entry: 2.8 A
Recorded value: 40 A
